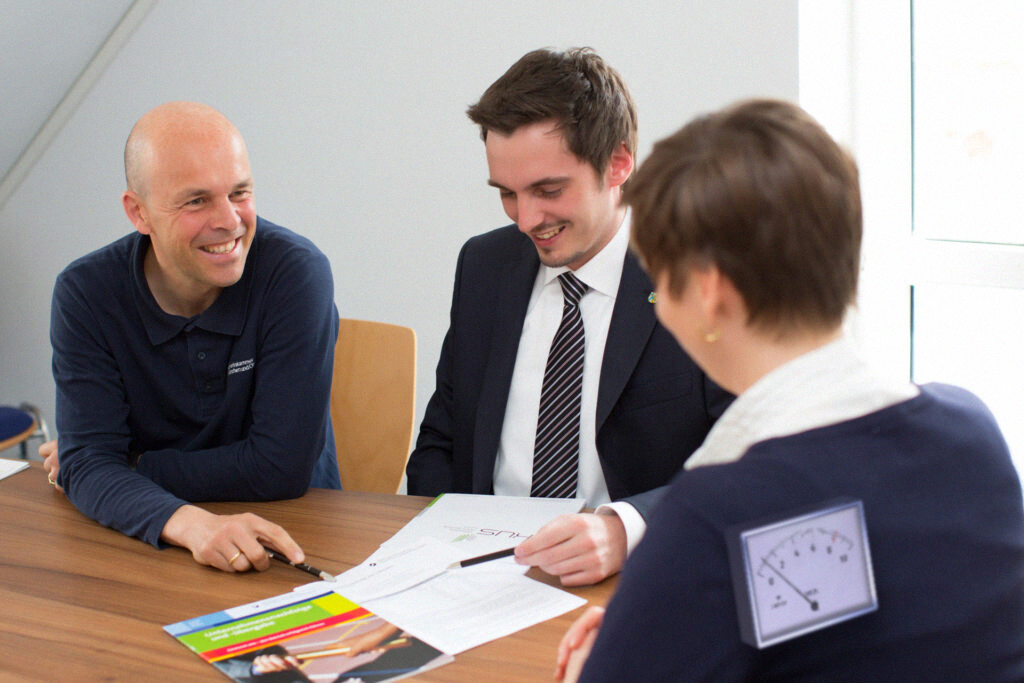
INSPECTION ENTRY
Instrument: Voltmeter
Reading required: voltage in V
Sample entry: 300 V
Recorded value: 1 V
